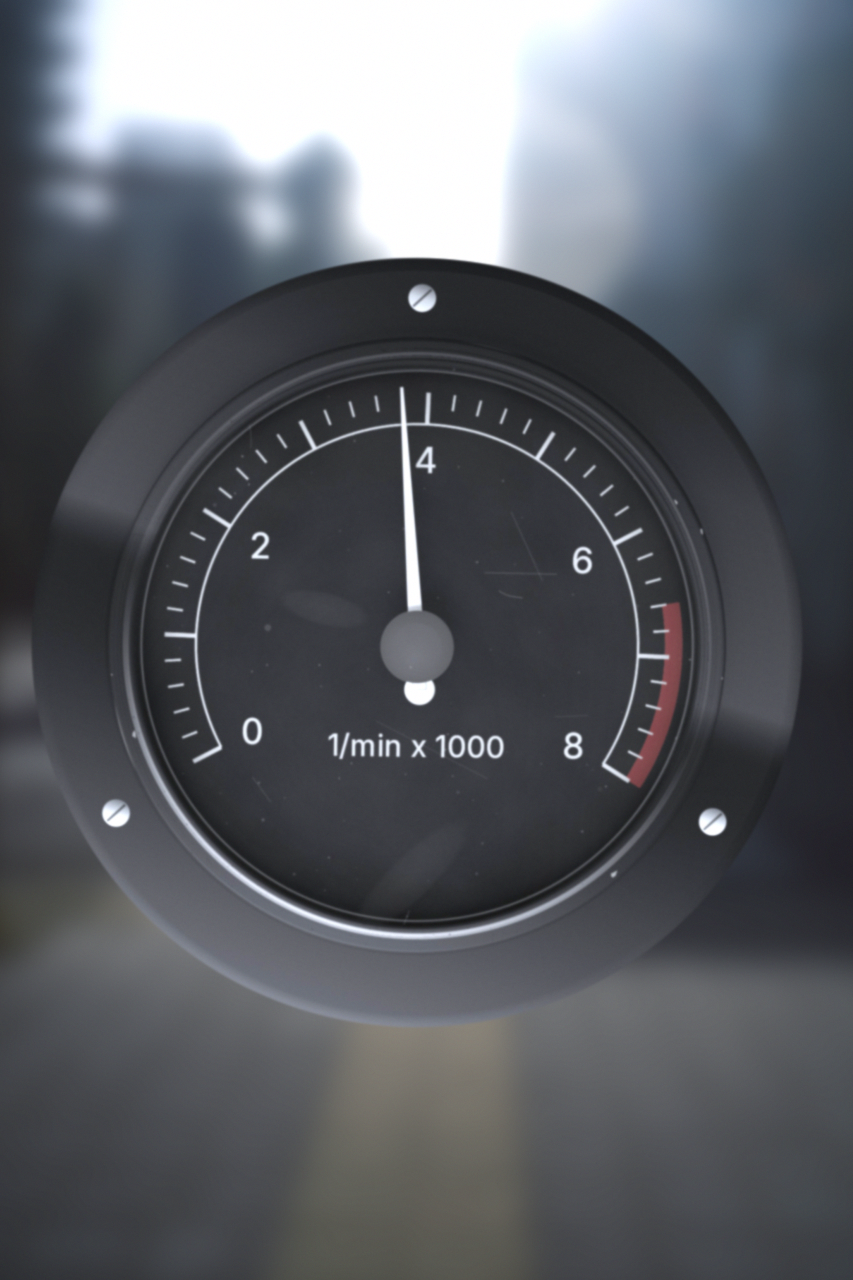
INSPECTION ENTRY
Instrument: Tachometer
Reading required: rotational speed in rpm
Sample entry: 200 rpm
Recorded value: 3800 rpm
